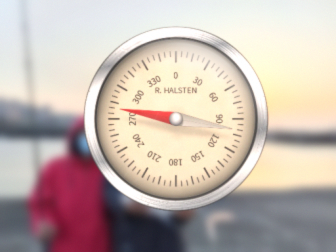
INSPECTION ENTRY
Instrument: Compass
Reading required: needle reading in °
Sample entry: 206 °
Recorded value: 280 °
